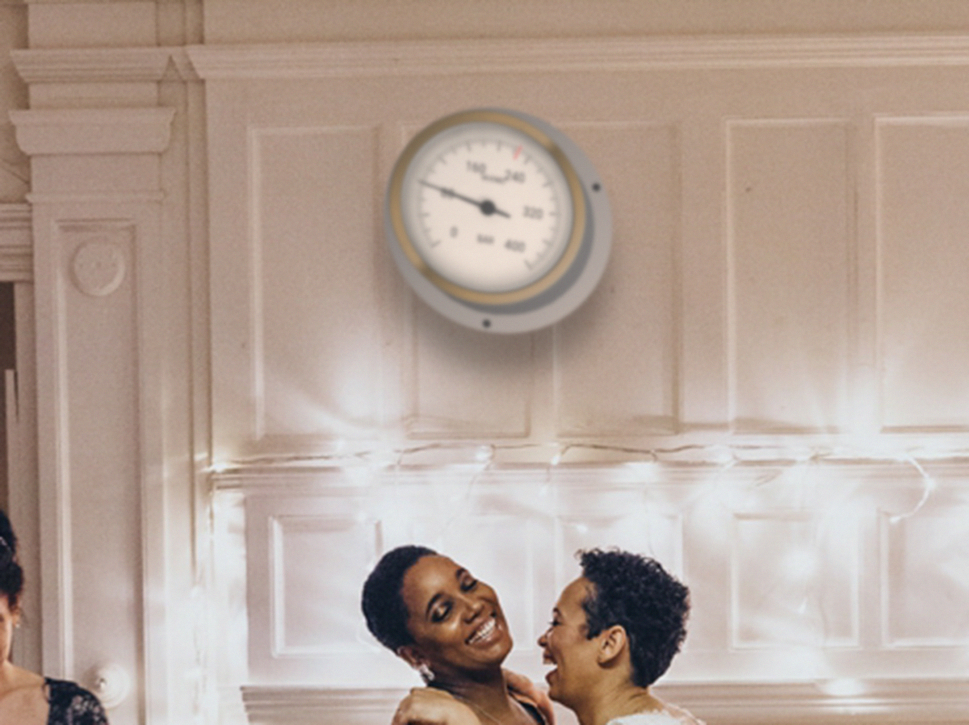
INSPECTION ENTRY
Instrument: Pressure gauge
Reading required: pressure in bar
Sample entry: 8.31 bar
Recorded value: 80 bar
